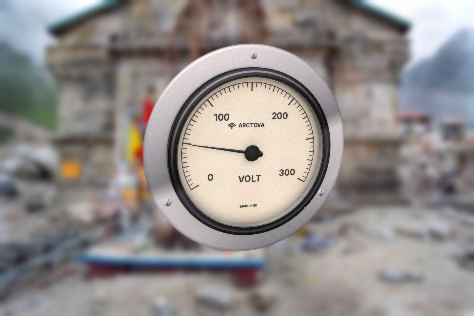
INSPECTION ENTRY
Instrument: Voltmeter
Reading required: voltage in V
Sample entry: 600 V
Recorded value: 50 V
